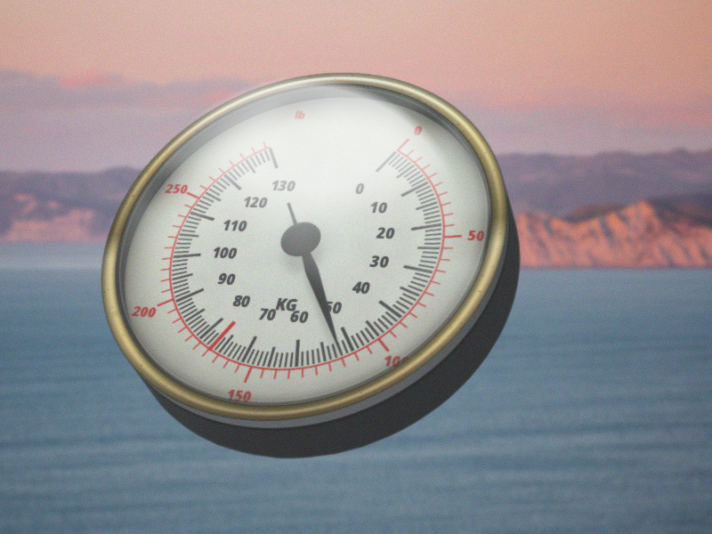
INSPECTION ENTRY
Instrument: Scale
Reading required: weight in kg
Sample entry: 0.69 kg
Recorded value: 52 kg
